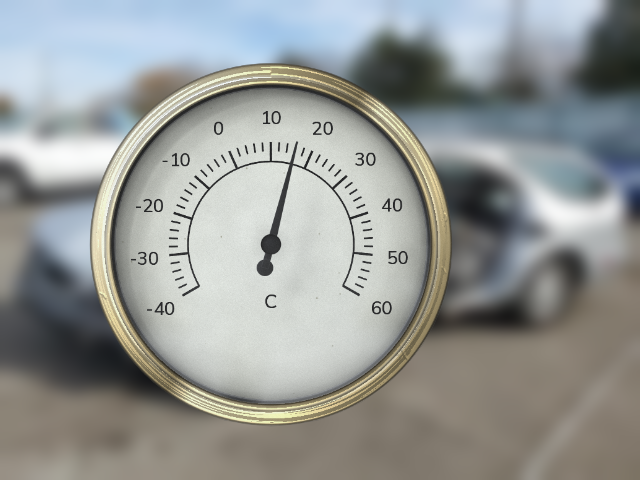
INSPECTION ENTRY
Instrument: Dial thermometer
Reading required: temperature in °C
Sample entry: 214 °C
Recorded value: 16 °C
